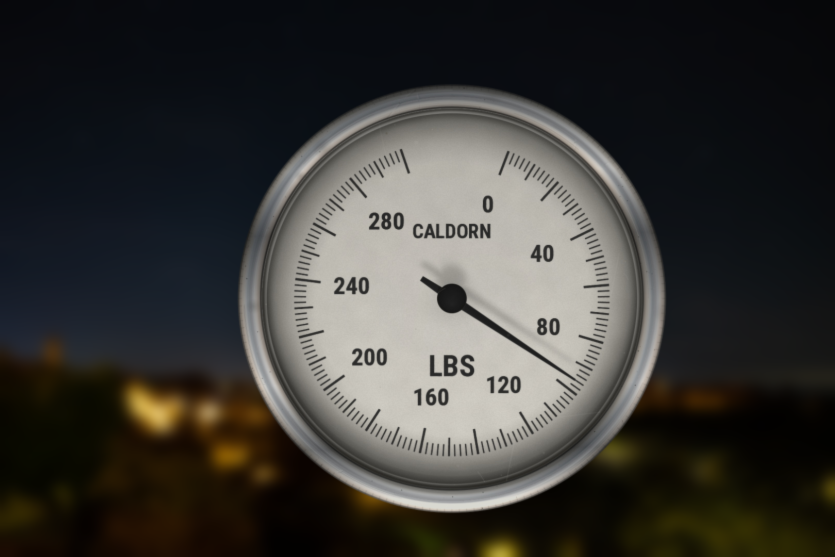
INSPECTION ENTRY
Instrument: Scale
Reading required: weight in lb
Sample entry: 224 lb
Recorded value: 96 lb
